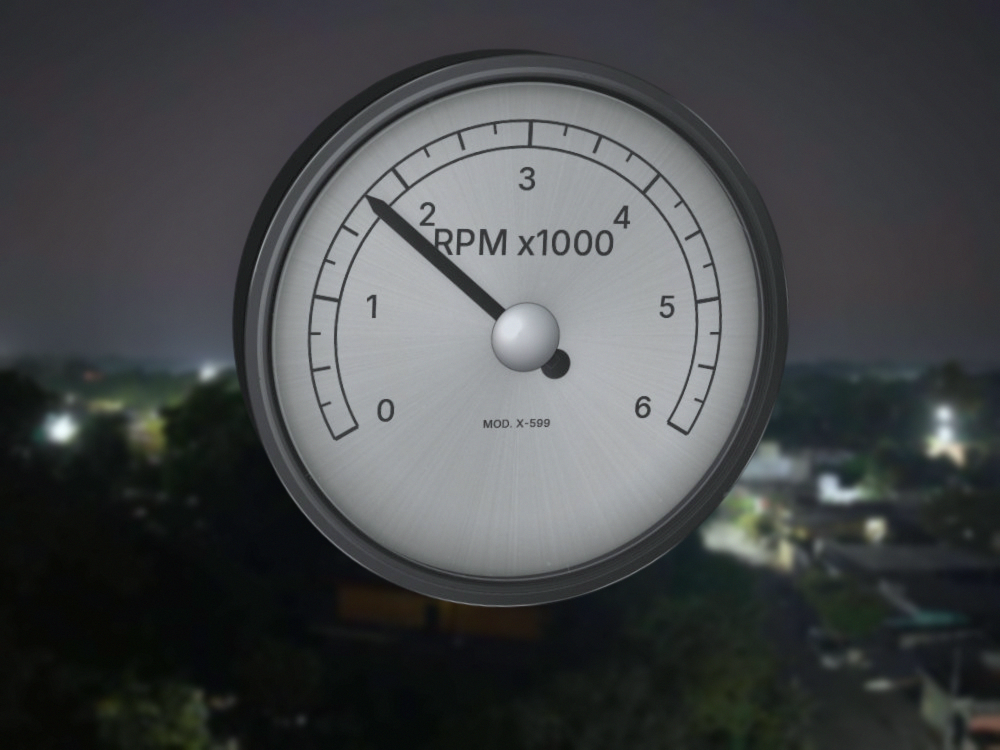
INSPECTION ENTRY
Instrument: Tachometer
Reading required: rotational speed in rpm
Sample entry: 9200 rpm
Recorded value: 1750 rpm
